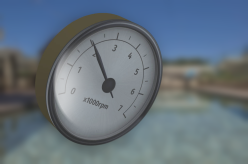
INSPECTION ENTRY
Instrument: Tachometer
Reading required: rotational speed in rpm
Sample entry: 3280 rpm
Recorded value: 2000 rpm
